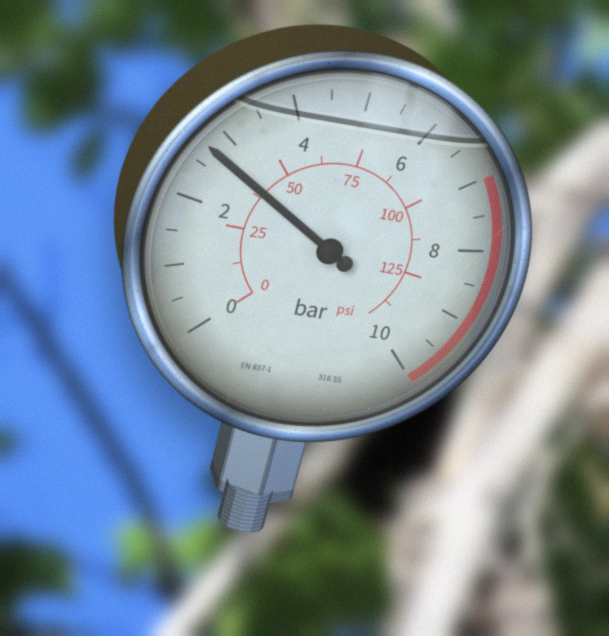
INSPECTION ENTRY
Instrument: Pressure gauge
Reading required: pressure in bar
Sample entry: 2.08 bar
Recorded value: 2.75 bar
